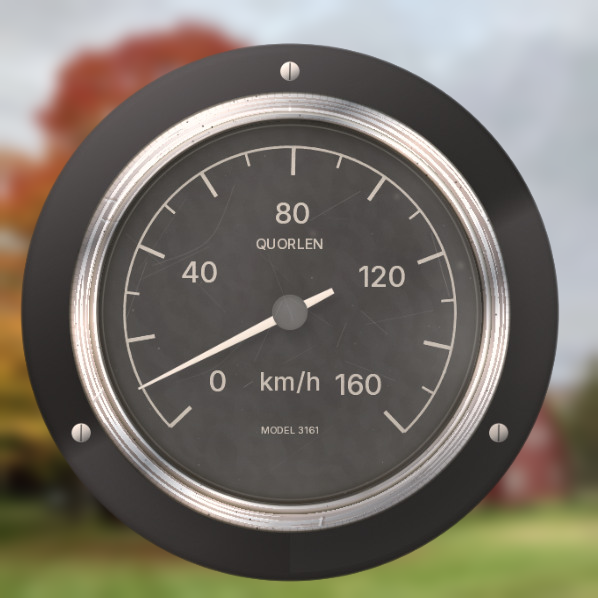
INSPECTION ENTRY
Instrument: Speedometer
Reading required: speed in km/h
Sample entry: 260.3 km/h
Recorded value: 10 km/h
